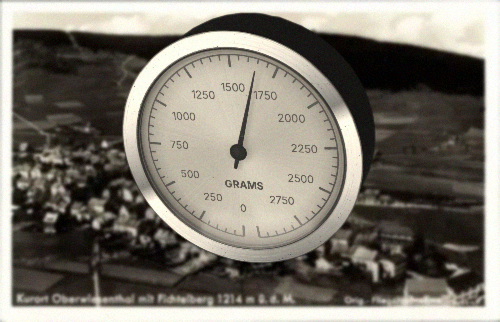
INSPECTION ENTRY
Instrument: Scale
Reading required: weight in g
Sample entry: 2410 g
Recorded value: 1650 g
